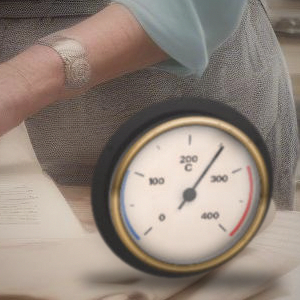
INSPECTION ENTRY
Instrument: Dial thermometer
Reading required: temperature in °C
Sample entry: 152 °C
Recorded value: 250 °C
